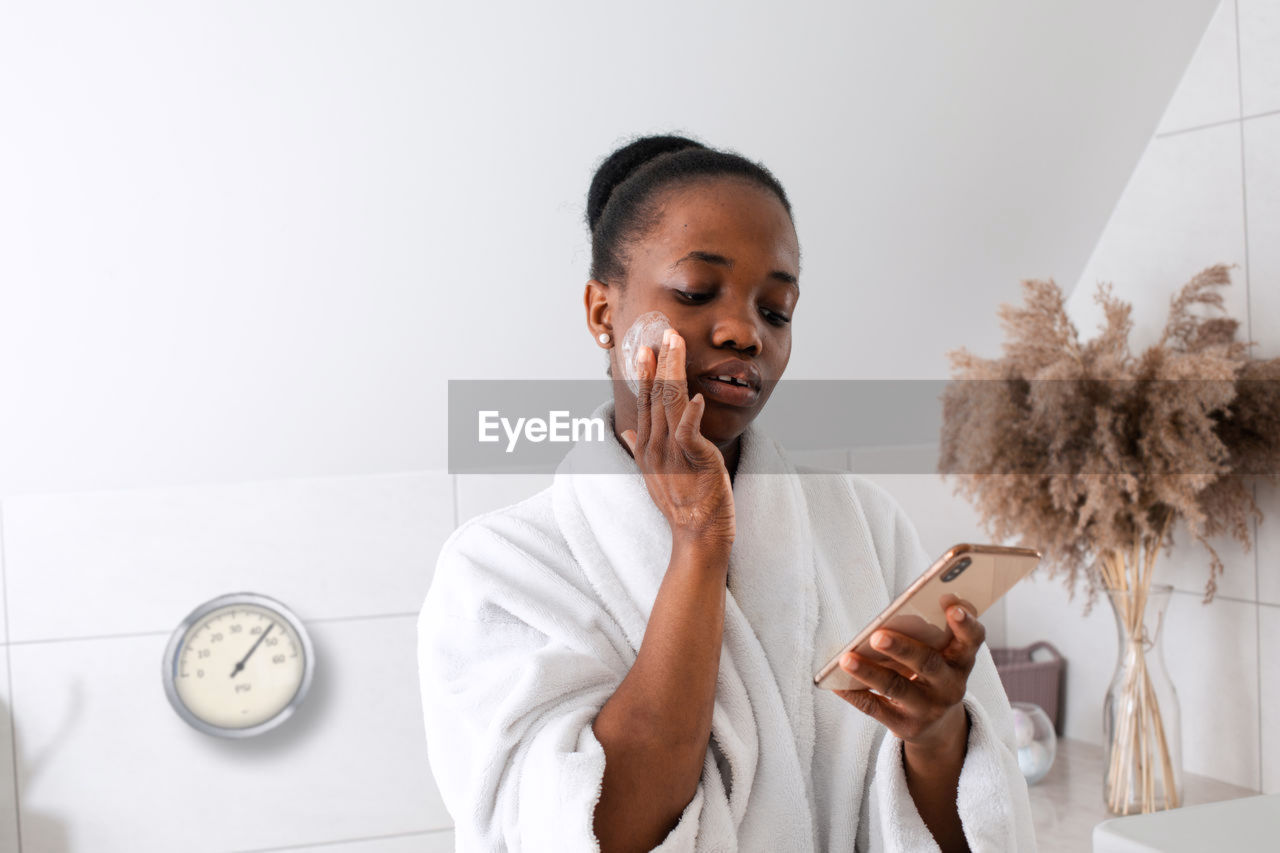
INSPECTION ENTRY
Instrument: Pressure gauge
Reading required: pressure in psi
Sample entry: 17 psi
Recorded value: 45 psi
